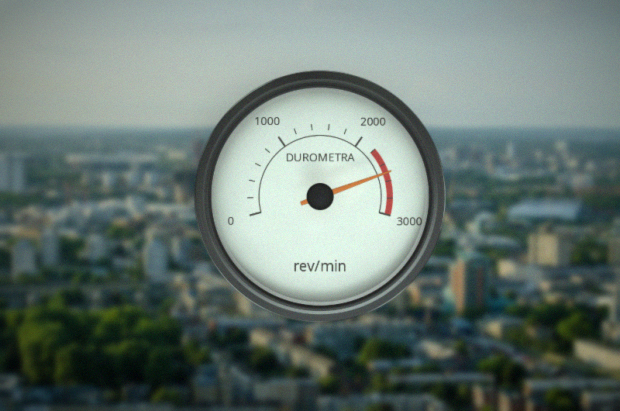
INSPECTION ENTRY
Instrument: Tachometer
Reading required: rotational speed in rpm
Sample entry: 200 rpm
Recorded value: 2500 rpm
